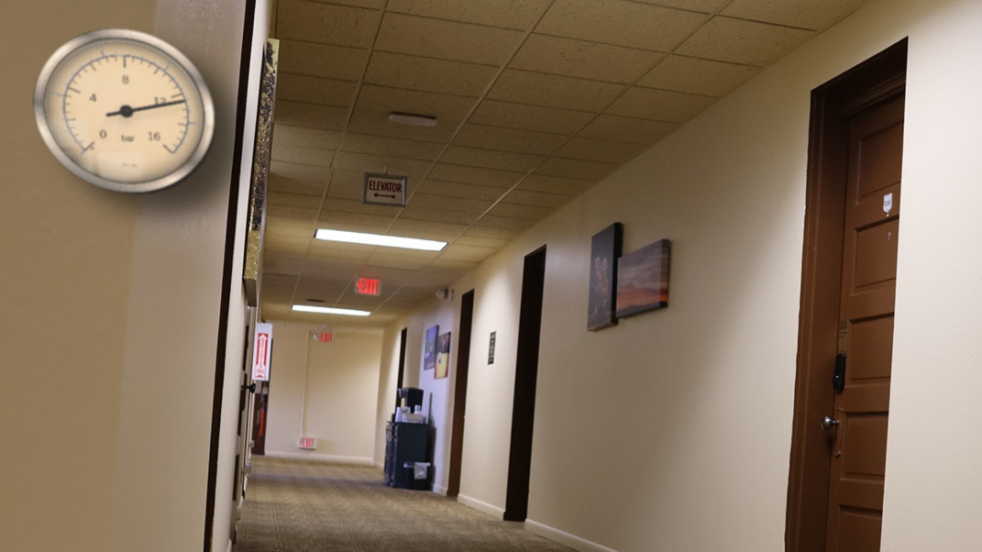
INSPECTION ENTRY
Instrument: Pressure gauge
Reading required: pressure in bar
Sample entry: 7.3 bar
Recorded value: 12.5 bar
